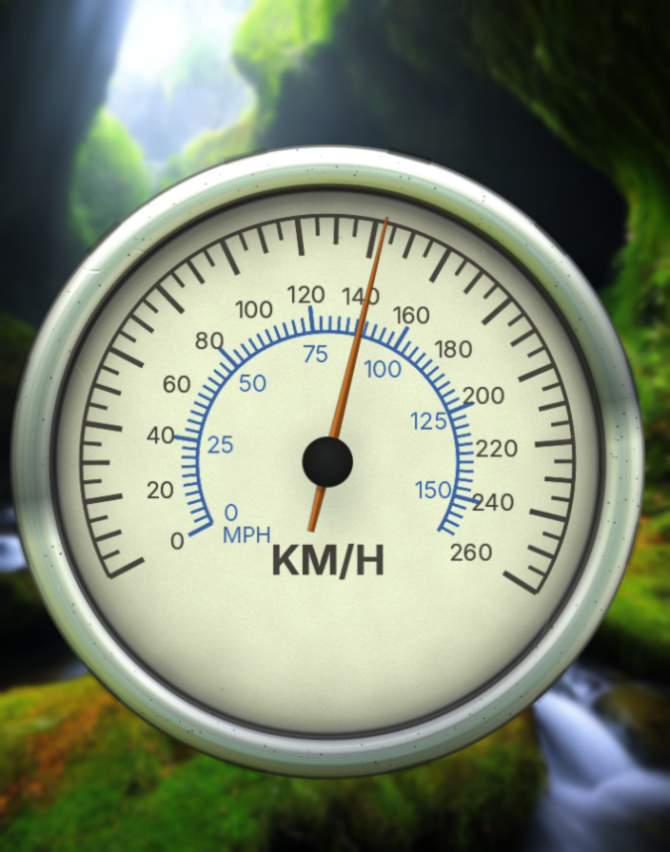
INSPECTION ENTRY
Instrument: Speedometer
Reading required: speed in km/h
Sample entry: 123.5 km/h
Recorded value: 142.5 km/h
